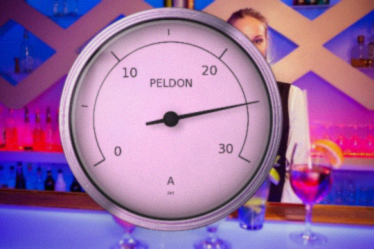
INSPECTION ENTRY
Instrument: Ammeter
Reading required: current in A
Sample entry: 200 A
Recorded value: 25 A
